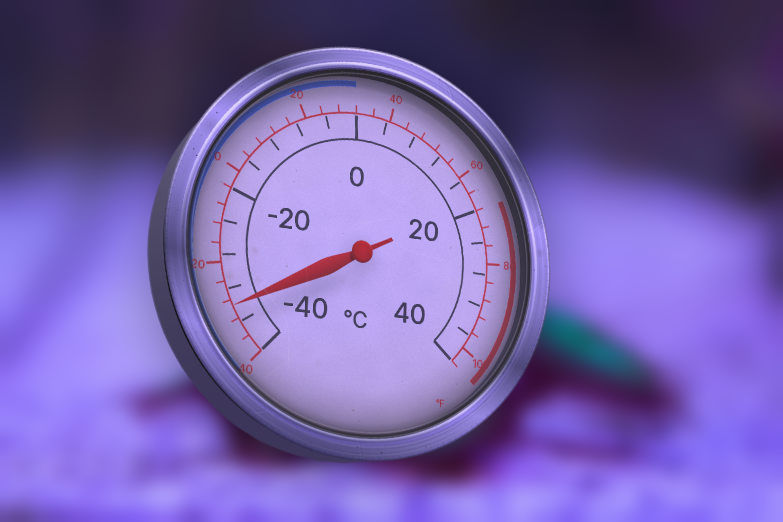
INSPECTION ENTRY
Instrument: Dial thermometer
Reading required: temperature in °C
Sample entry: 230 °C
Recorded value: -34 °C
